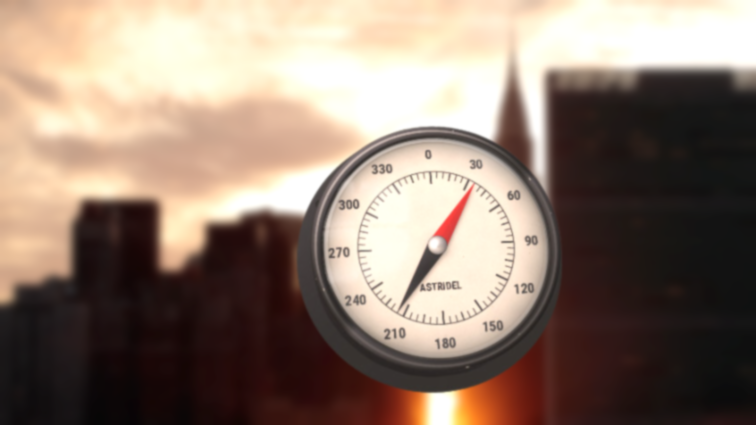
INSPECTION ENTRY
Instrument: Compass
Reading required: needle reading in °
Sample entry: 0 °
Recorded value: 35 °
